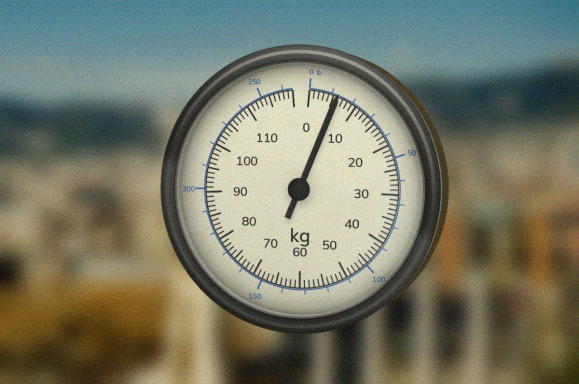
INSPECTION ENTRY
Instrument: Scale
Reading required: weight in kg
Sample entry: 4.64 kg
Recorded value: 6 kg
